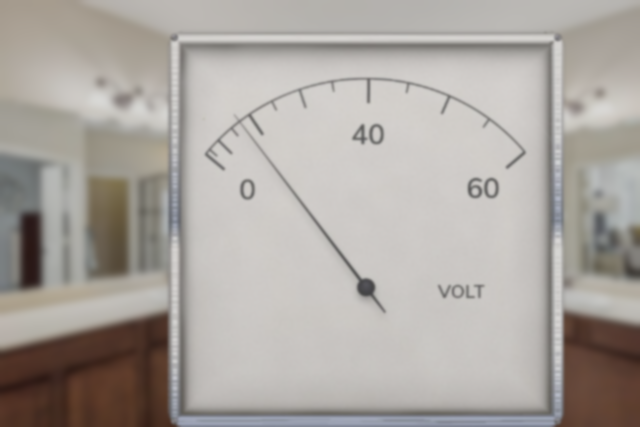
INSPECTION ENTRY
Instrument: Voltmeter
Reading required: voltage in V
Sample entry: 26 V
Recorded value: 17.5 V
